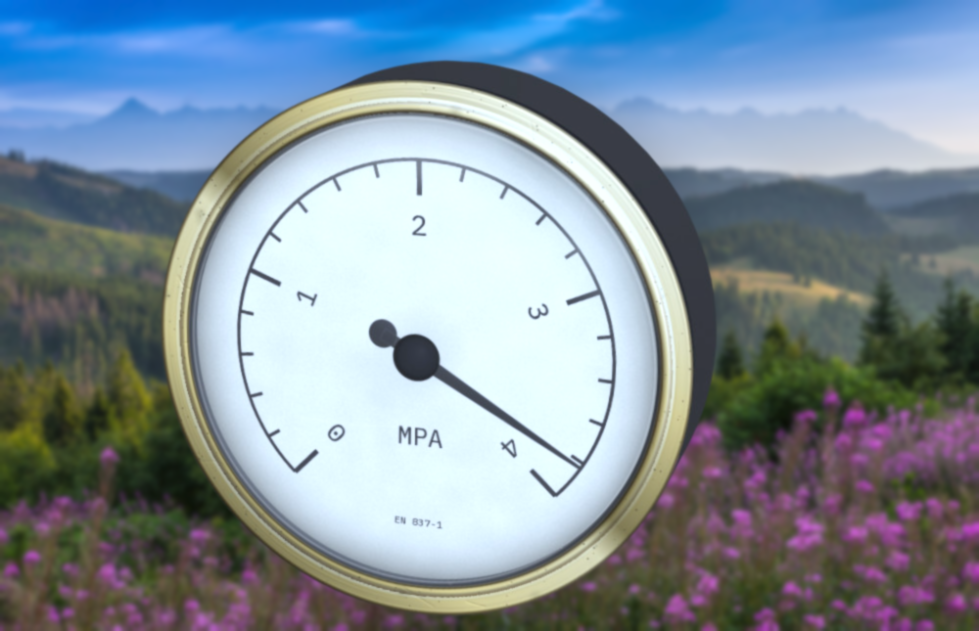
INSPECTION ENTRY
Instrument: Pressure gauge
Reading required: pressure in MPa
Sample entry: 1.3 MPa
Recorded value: 3.8 MPa
